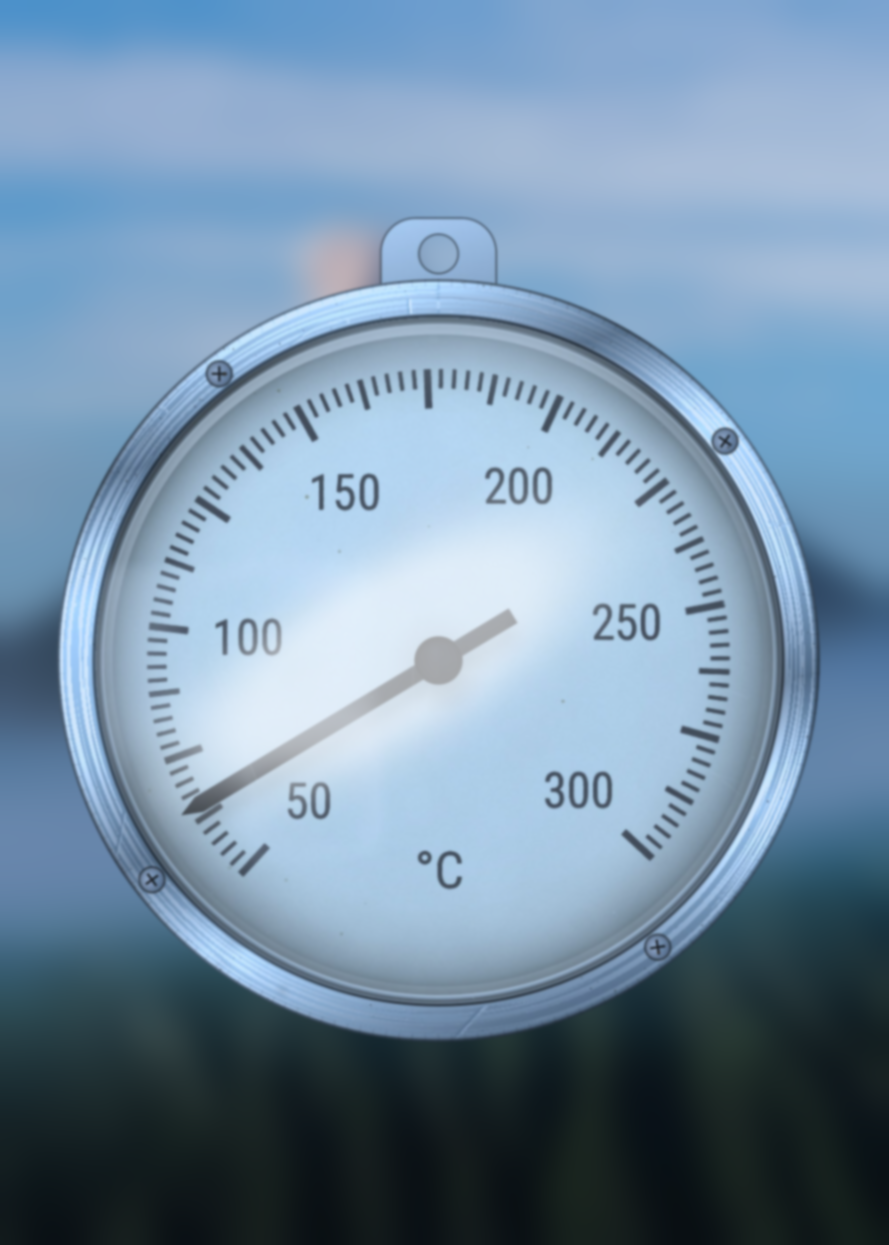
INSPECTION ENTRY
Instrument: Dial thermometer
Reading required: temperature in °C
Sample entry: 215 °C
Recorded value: 65 °C
